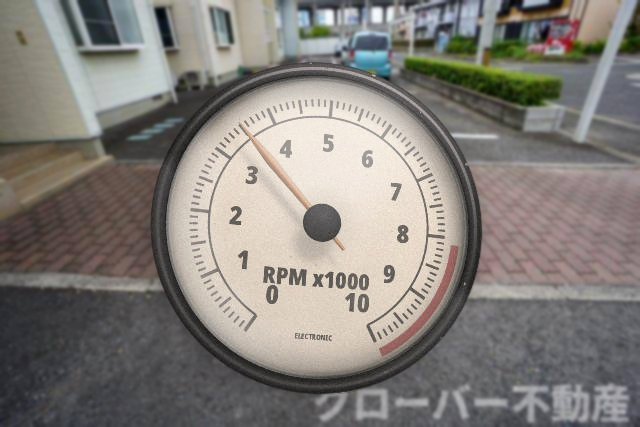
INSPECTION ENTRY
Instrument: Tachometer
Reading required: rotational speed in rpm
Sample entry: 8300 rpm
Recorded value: 3500 rpm
